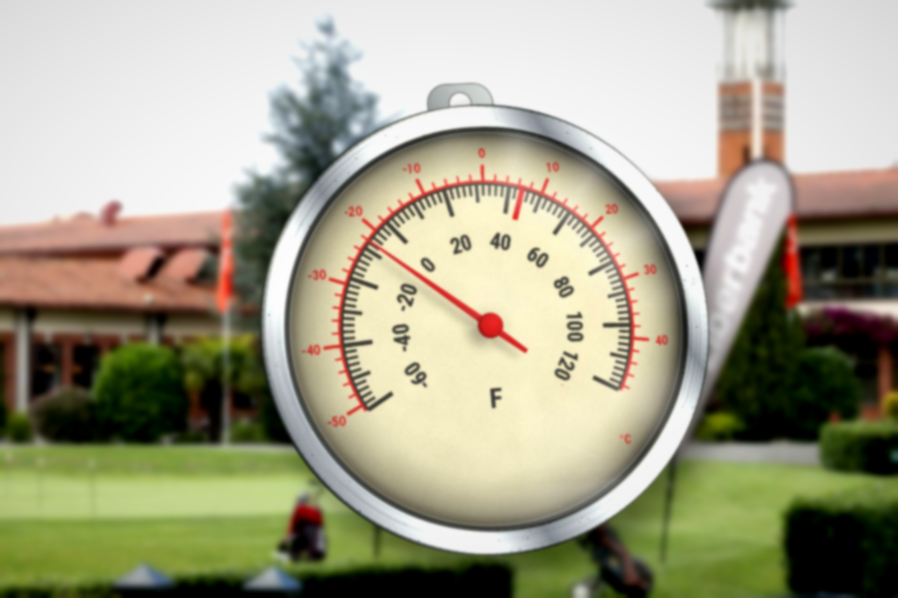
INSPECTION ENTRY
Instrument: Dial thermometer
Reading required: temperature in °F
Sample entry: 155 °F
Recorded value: -8 °F
